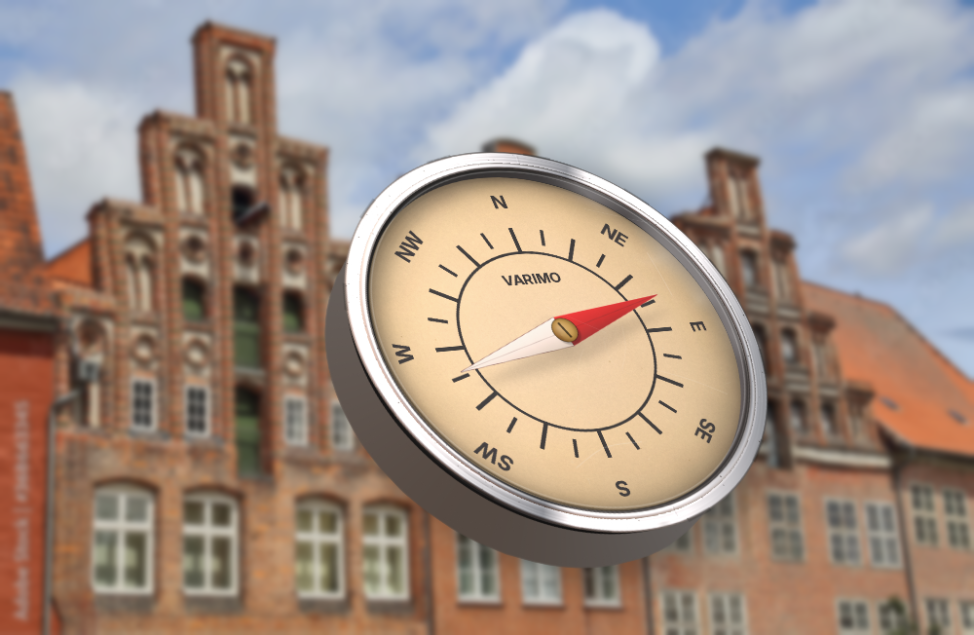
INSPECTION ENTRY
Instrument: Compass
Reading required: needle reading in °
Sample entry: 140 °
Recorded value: 75 °
